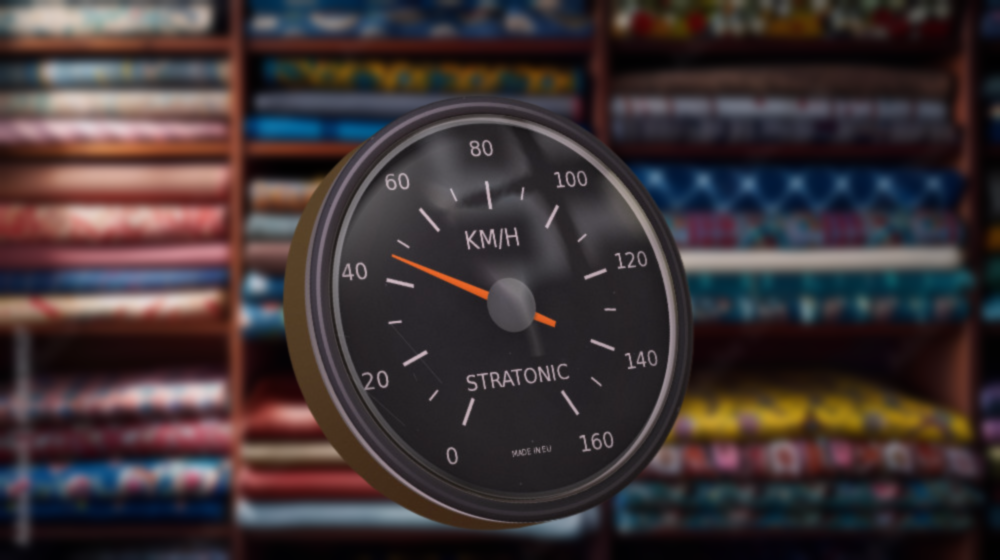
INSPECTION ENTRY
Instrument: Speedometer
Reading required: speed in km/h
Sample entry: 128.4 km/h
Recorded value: 45 km/h
